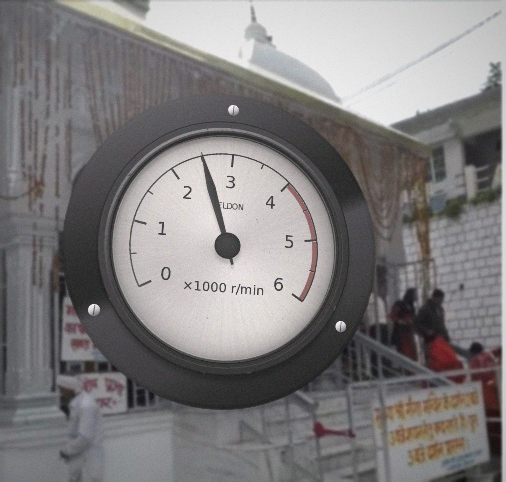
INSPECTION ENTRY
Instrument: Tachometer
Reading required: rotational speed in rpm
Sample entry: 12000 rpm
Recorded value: 2500 rpm
